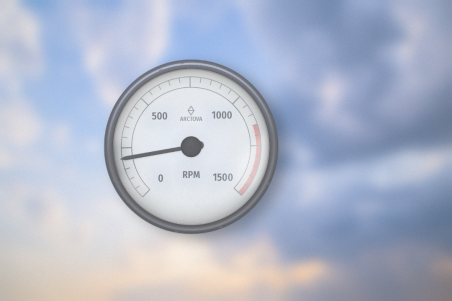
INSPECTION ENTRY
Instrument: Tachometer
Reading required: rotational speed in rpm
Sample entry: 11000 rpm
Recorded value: 200 rpm
